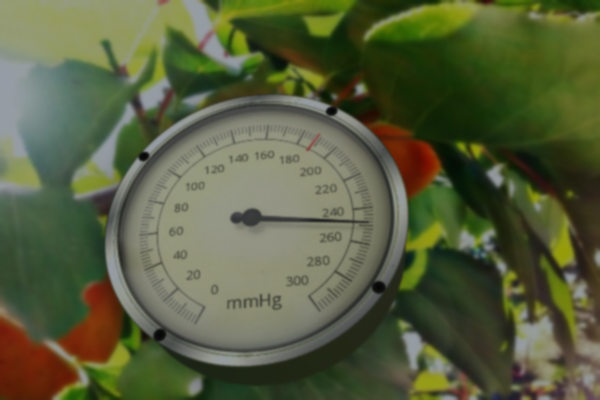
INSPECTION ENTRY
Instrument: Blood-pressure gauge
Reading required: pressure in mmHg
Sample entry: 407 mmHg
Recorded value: 250 mmHg
